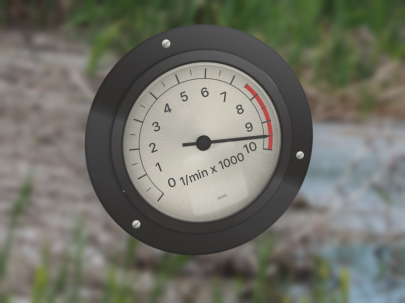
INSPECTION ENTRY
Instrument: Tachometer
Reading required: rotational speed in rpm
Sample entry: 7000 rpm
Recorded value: 9500 rpm
